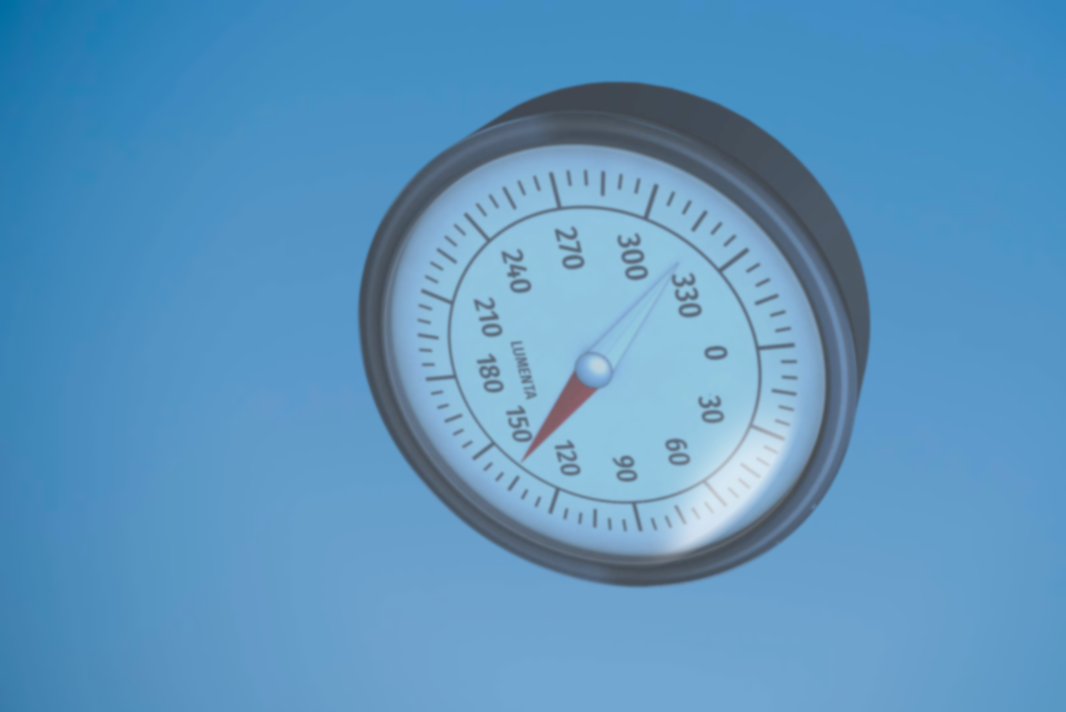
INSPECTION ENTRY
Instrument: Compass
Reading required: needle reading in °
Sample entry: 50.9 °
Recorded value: 137.5 °
